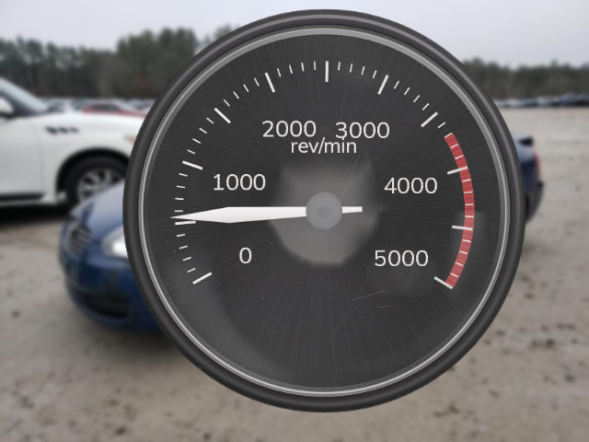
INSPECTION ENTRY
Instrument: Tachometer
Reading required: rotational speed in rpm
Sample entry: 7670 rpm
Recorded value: 550 rpm
